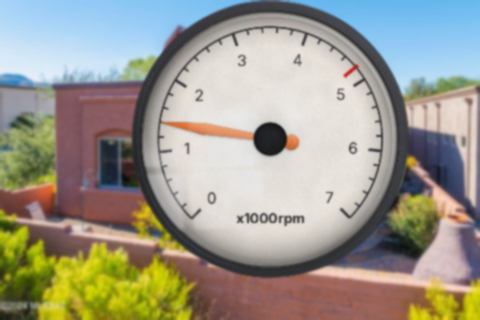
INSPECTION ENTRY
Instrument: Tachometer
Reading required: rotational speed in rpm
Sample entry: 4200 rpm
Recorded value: 1400 rpm
